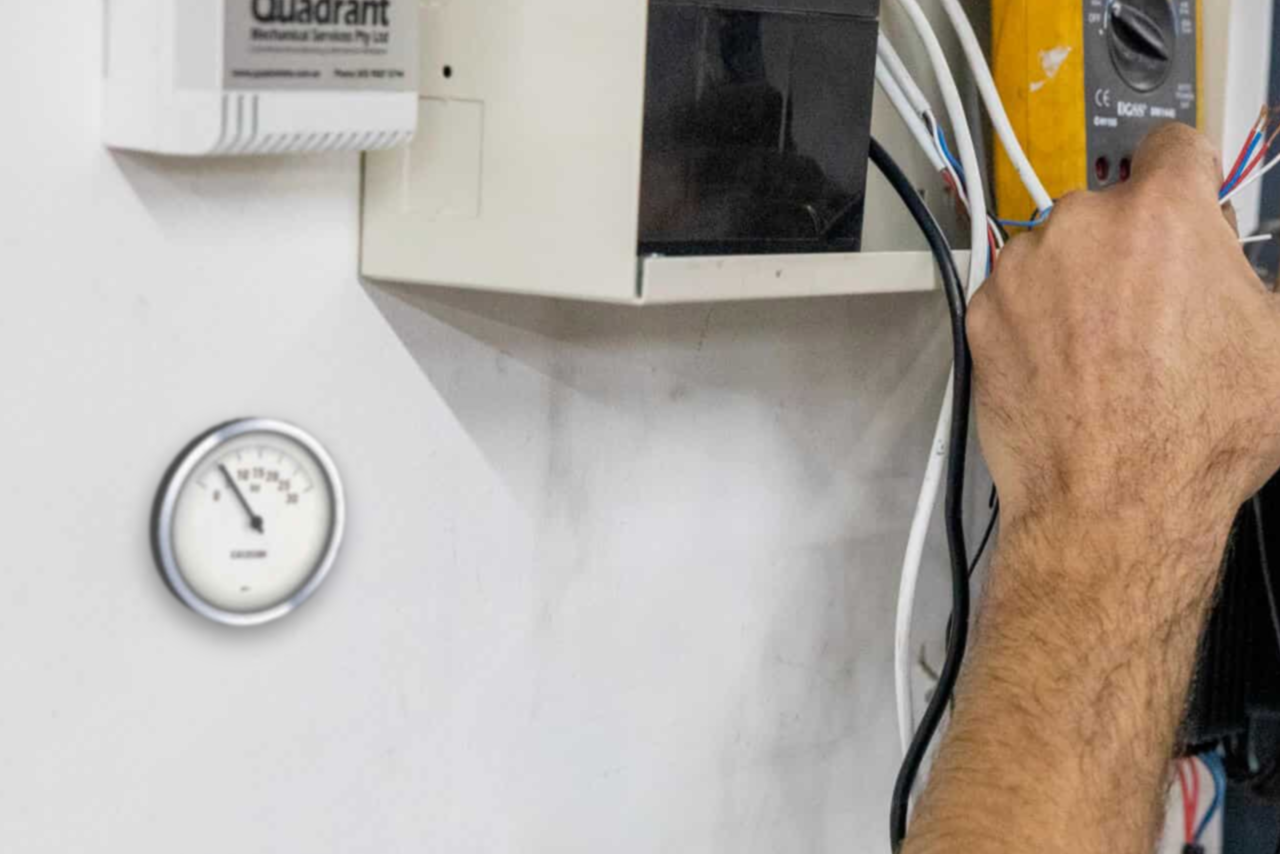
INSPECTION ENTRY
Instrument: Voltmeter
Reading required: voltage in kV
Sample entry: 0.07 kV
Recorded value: 5 kV
